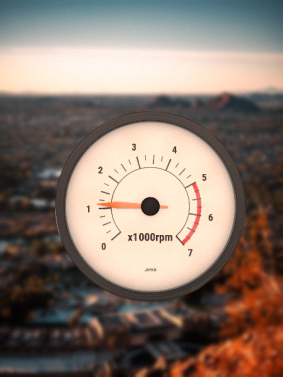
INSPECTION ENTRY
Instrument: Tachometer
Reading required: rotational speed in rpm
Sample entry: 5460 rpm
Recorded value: 1125 rpm
